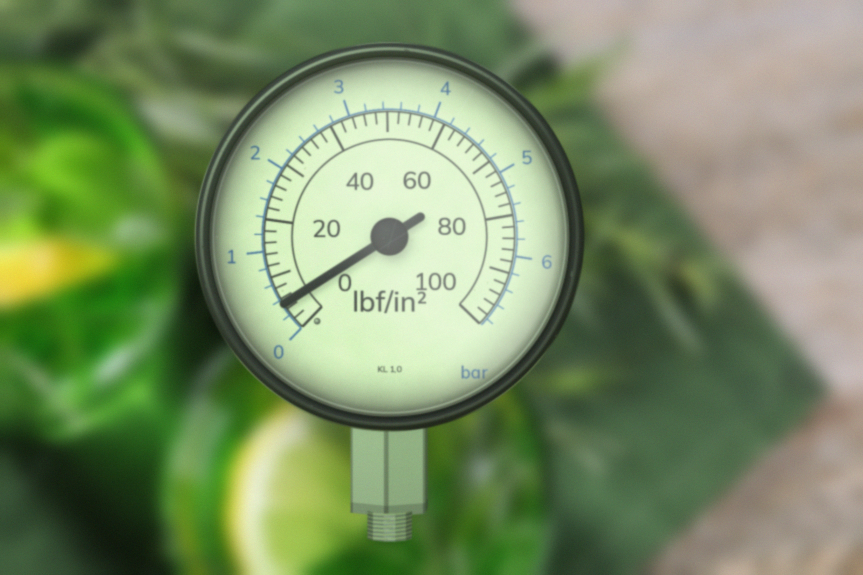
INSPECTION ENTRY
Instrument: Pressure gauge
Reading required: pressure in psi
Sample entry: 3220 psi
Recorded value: 5 psi
